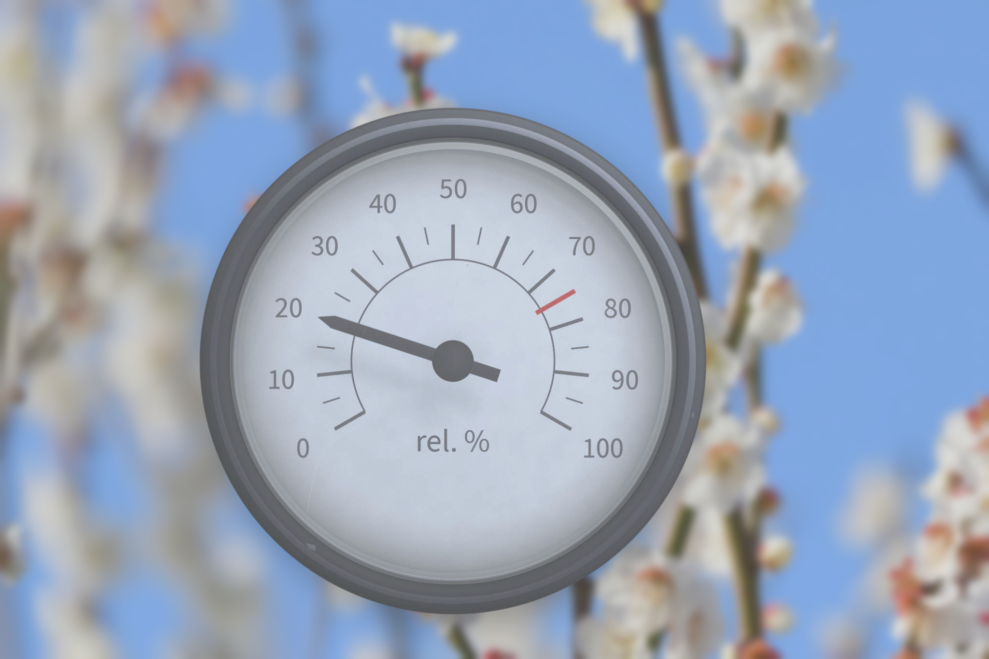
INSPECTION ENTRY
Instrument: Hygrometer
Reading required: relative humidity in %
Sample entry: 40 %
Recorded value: 20 %
